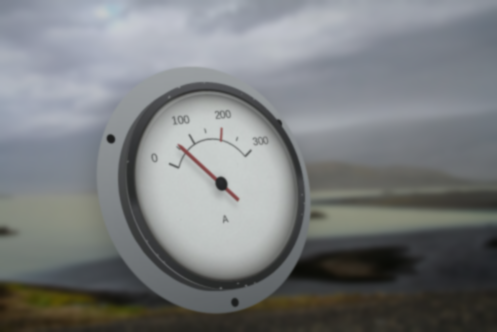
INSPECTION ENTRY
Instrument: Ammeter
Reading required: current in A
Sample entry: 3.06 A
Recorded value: 50 A
